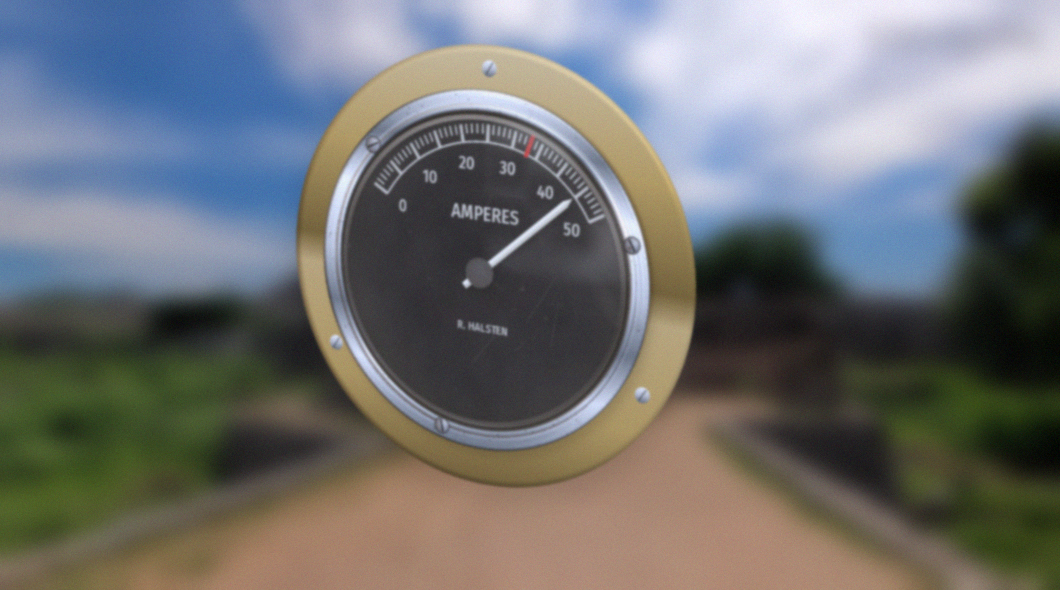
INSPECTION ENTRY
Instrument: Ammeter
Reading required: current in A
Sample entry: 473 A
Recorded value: 45 A
